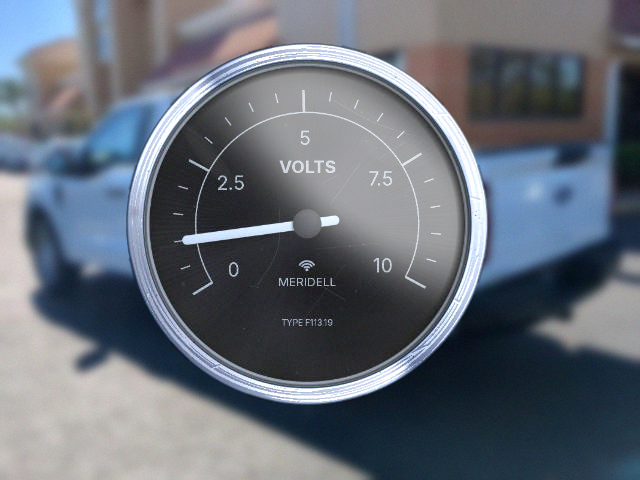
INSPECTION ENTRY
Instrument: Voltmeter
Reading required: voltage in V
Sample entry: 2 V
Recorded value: 1 V
